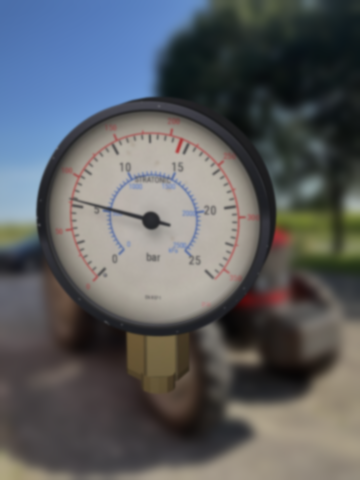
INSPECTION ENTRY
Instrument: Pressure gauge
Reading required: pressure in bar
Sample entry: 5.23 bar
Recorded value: 5.5 bar
